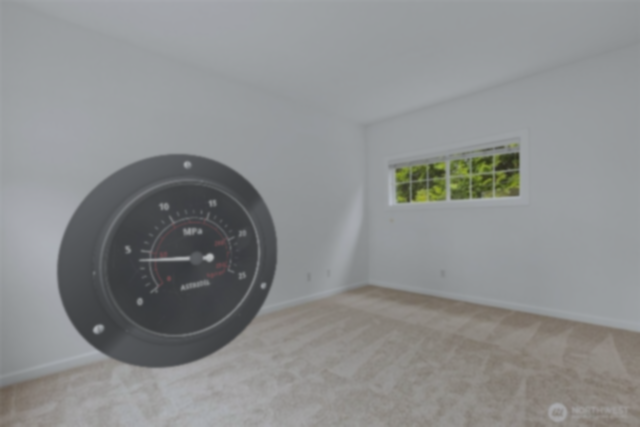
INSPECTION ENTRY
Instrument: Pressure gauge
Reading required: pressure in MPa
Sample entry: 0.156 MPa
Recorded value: 4 MPa
